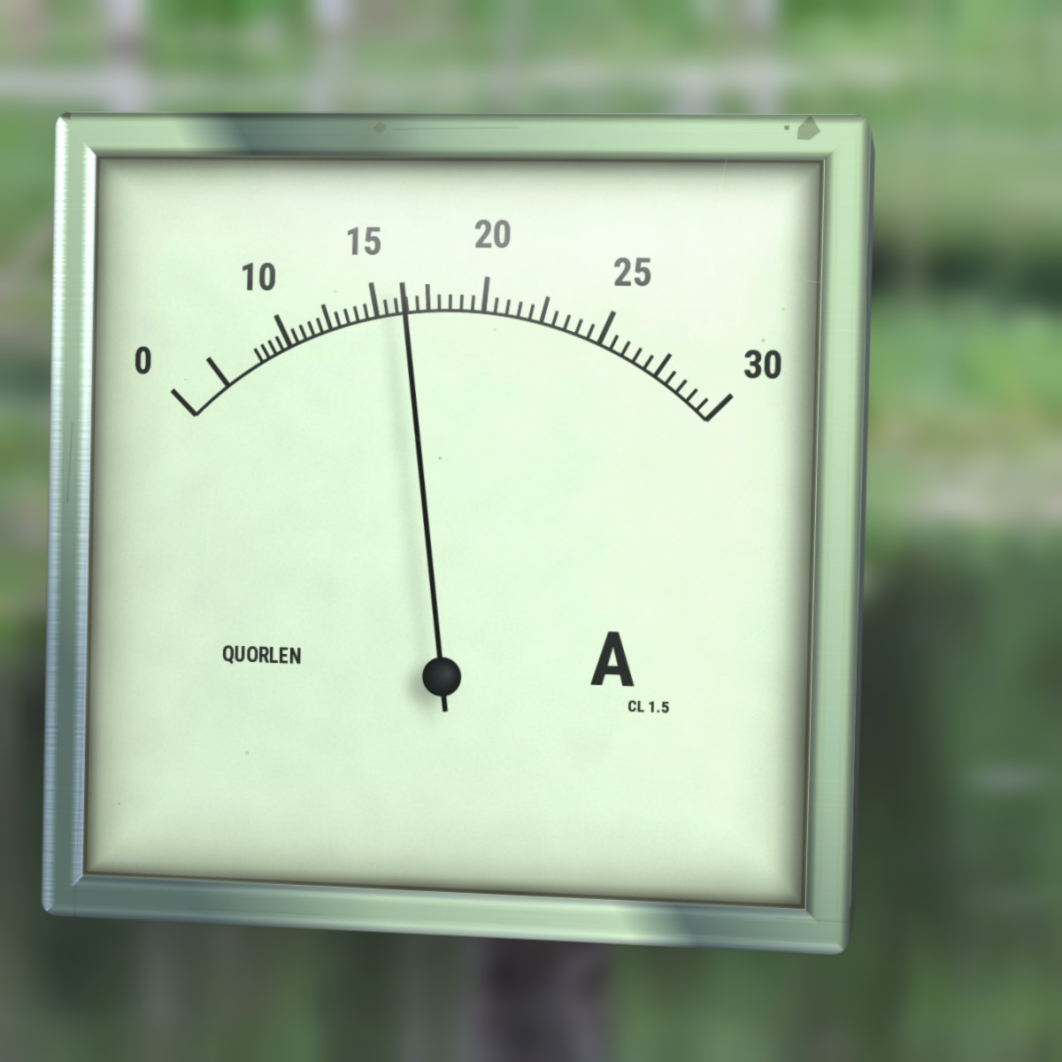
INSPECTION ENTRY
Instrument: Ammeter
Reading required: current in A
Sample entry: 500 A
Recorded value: 16.5 A
